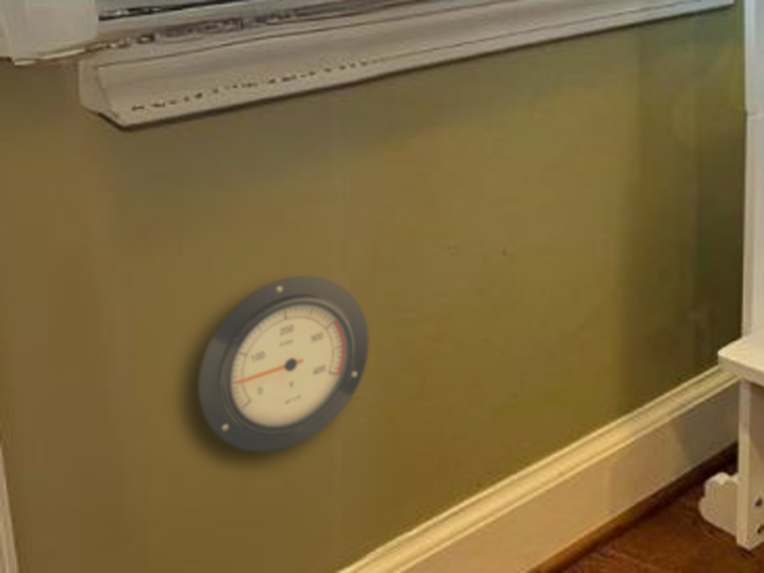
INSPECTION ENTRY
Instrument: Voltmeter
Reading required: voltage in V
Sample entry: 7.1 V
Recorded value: 50 V
